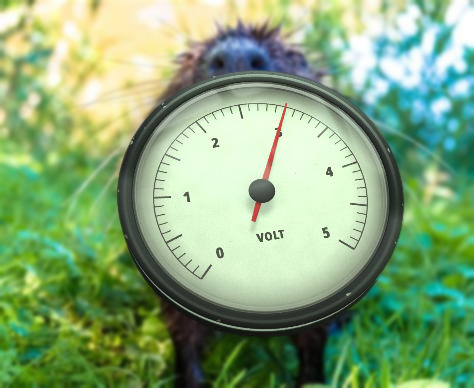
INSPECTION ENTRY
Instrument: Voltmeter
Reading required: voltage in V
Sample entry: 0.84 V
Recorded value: 3 V
